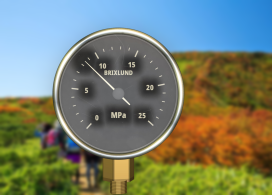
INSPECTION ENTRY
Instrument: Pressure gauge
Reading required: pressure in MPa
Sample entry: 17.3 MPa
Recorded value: 8.5 MPa
